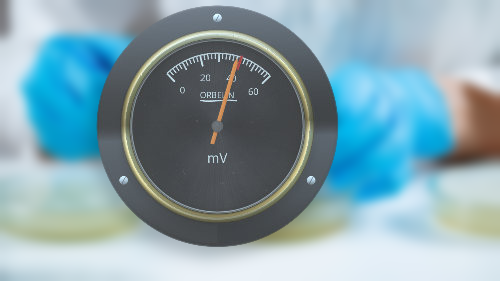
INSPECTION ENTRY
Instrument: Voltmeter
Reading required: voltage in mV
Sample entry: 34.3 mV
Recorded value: 40 mV
